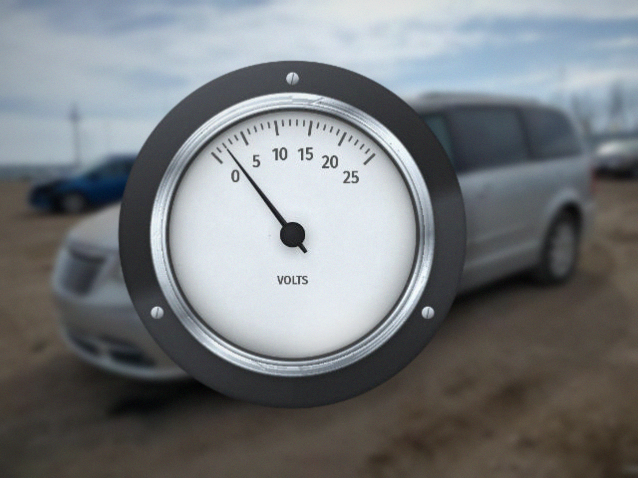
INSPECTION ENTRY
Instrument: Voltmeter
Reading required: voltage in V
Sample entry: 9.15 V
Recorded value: 2 V
